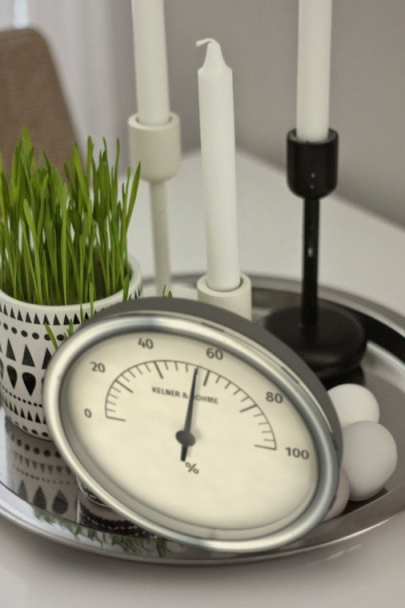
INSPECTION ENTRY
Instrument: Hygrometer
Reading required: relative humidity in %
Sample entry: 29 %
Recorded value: 56 %
